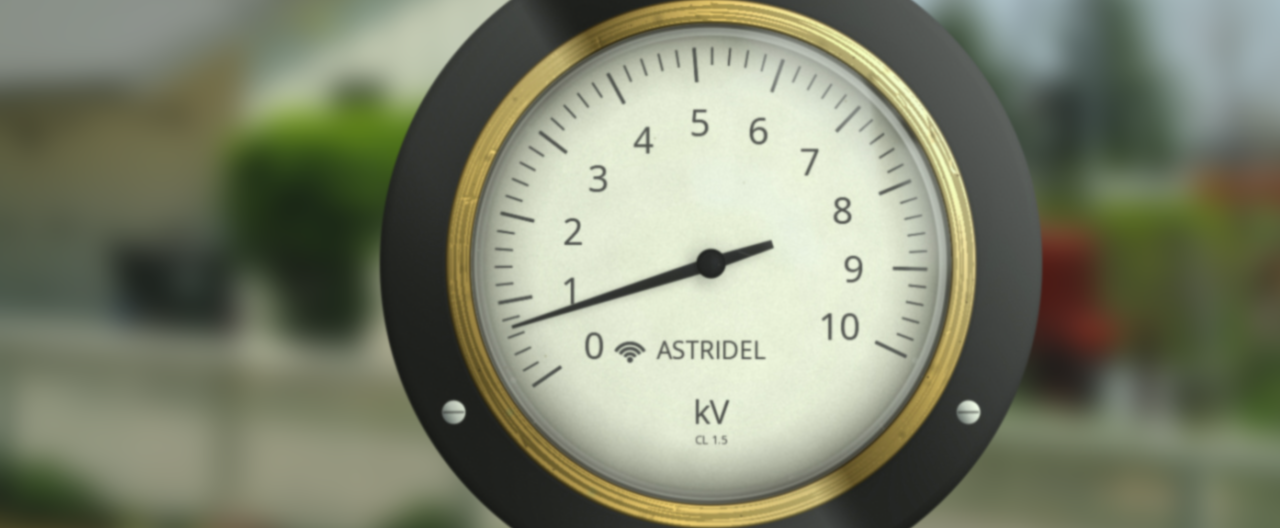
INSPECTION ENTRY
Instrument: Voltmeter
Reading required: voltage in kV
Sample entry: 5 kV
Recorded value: 0.7 kV
